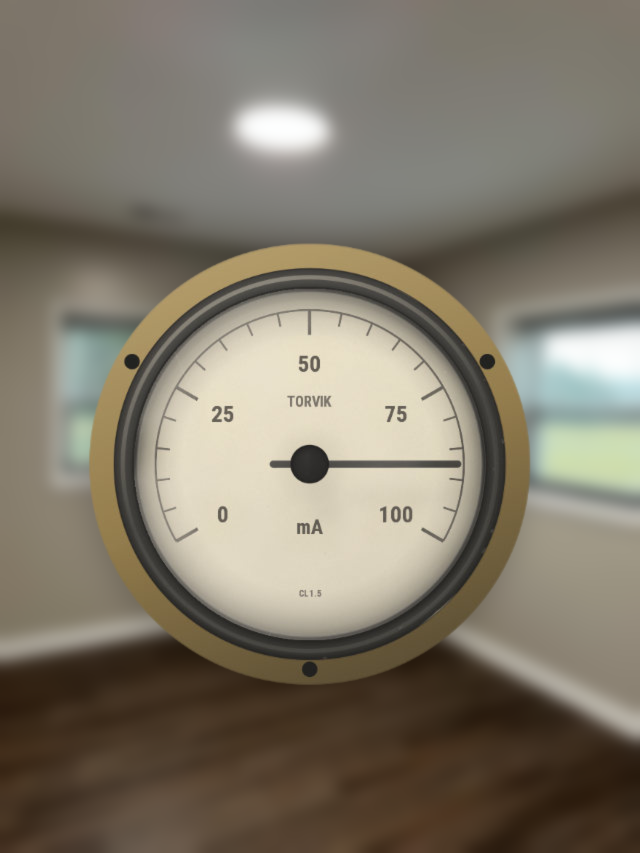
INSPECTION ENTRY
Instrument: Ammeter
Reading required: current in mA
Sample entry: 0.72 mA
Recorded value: 87.5 mA
